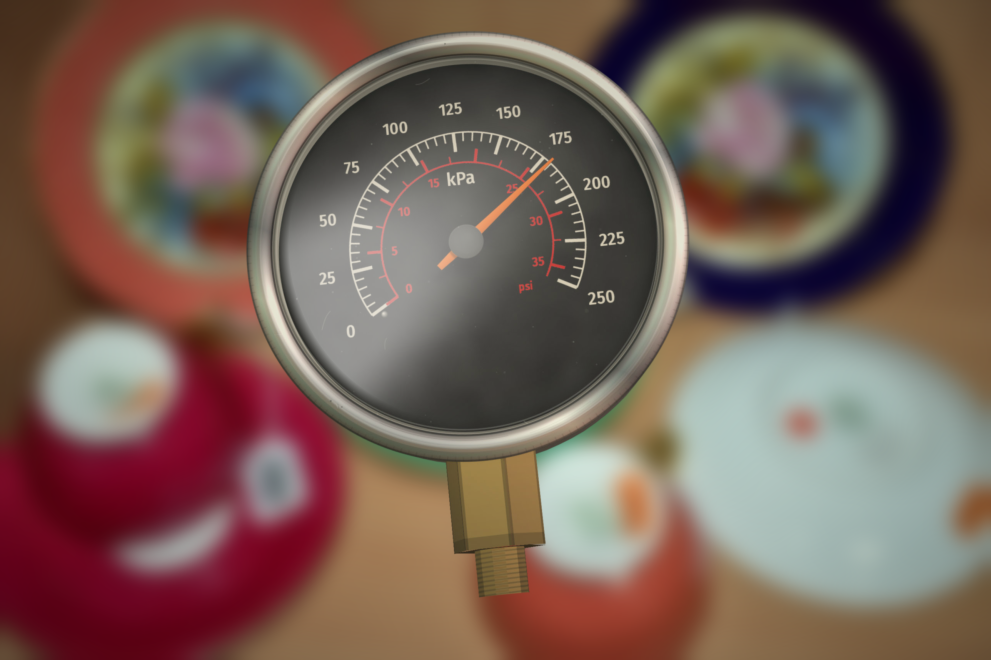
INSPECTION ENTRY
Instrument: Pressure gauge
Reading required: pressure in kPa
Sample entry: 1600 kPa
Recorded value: 180 kPa
